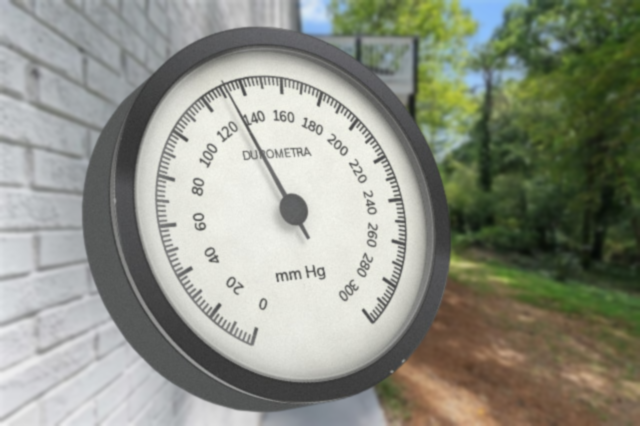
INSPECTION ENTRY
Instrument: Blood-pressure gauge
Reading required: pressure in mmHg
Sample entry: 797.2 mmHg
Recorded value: 130 mmHg
